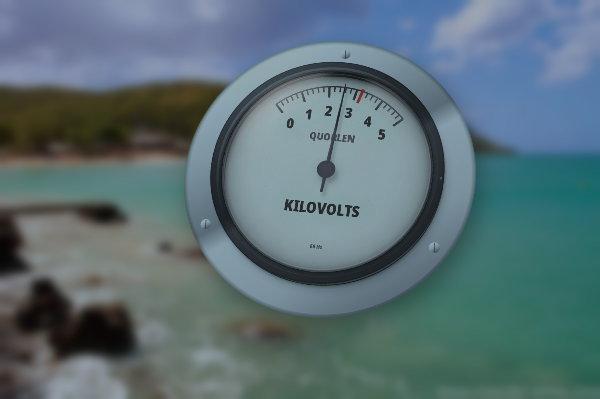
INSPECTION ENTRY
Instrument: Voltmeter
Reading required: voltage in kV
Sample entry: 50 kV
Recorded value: 2.6 kV
